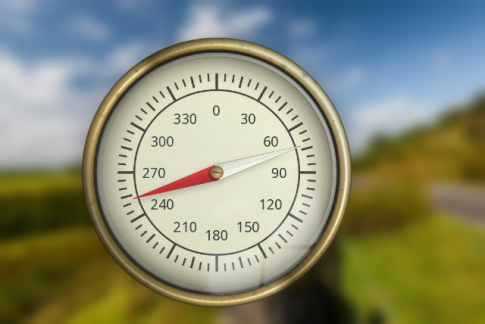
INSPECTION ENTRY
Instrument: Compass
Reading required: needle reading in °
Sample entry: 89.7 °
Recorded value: 252.5 °
